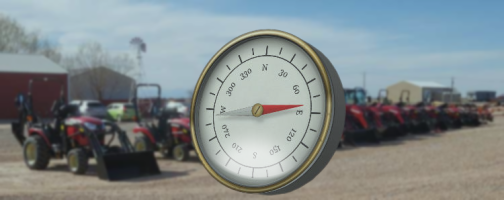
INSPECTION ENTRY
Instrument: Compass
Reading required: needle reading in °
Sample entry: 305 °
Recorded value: 82.5 °
